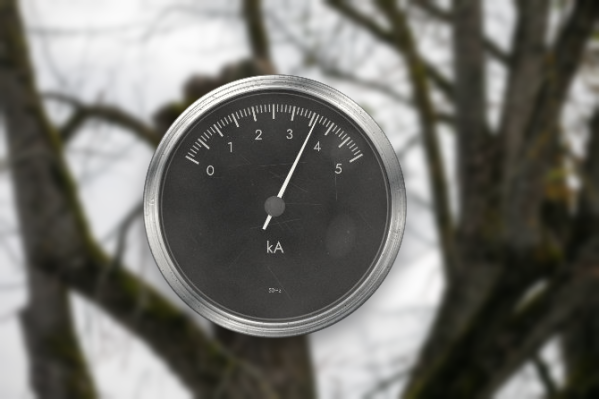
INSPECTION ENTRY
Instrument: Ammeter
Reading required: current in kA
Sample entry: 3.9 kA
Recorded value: 3.6 kA
